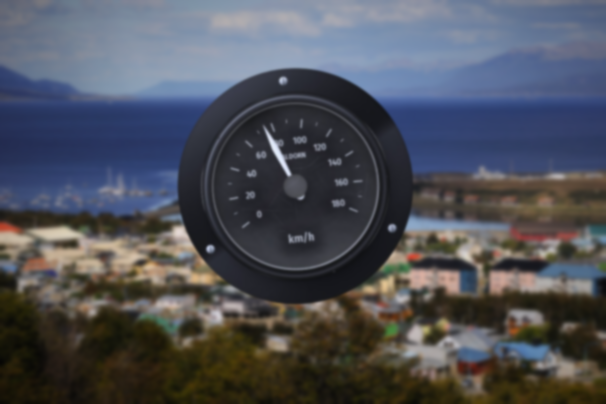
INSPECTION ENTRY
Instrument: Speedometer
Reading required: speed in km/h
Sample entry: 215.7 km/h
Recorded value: 75 km/h
